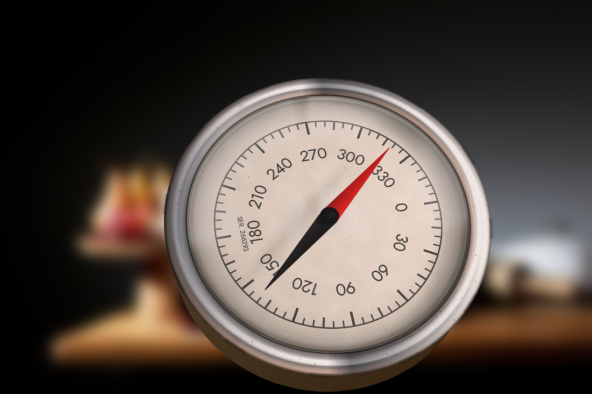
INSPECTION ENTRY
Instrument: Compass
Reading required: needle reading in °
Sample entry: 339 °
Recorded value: 320 °
